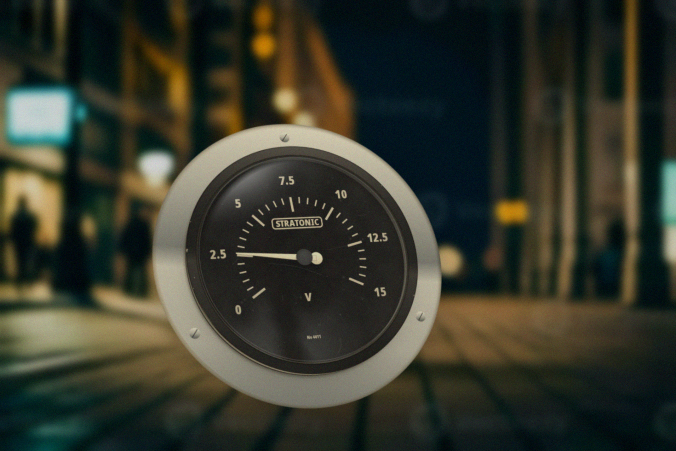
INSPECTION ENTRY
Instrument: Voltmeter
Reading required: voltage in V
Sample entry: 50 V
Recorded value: 2.5 V
